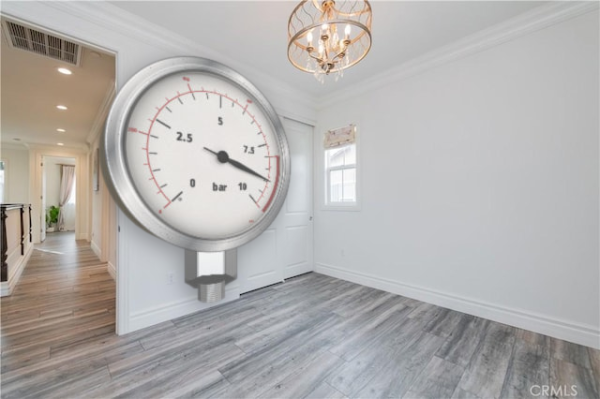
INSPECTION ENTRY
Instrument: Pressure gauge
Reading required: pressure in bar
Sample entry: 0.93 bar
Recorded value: 9 bar
